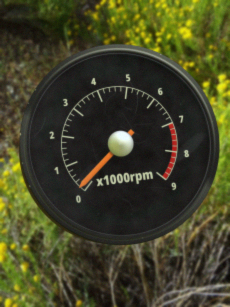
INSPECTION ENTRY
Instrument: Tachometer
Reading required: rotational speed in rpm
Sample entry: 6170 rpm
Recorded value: 200 rpm
